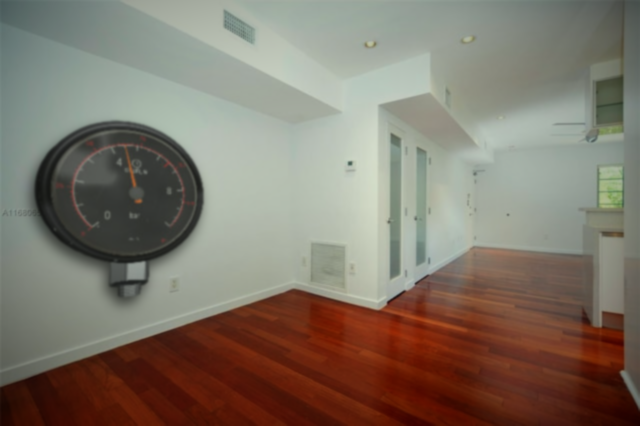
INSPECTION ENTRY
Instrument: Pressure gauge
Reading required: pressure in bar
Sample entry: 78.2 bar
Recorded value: 4.5 bar
